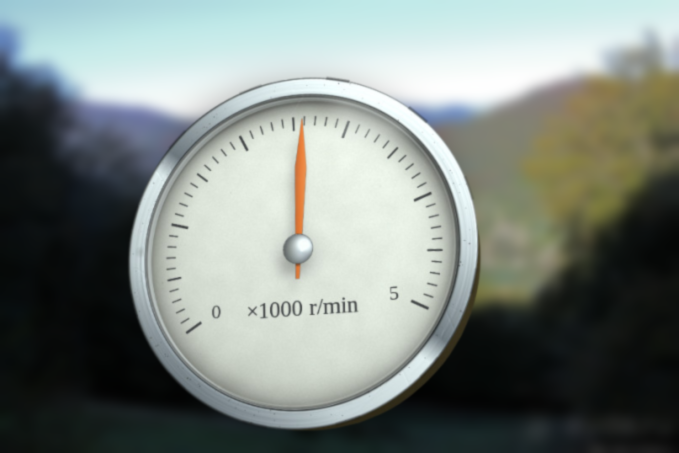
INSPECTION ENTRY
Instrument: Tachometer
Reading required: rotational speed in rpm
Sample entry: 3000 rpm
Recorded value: 2600 rpm
